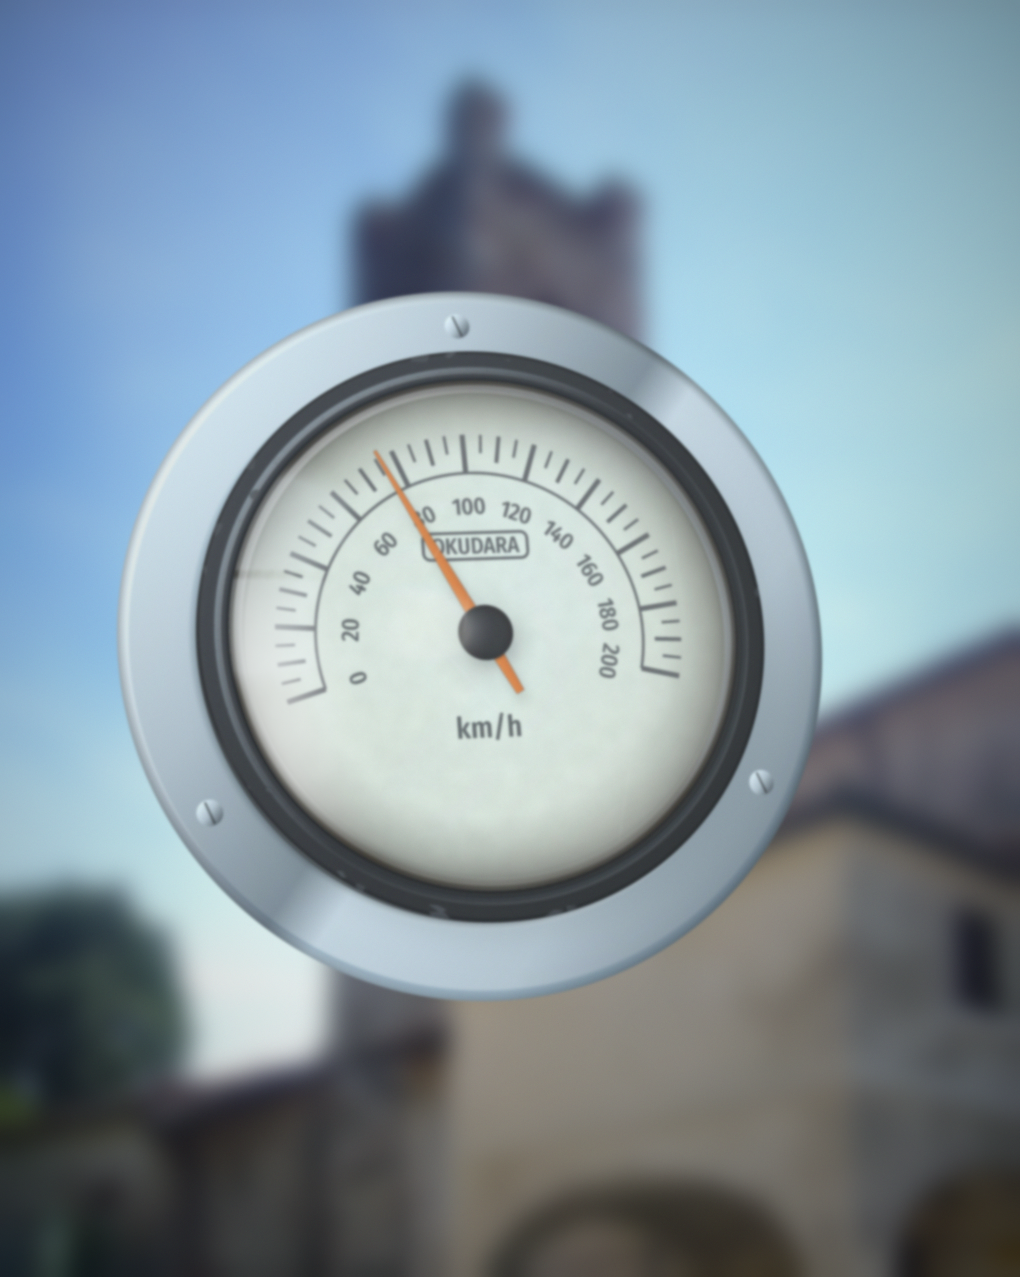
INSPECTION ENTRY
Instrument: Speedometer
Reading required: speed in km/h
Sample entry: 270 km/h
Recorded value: 75 km/h
